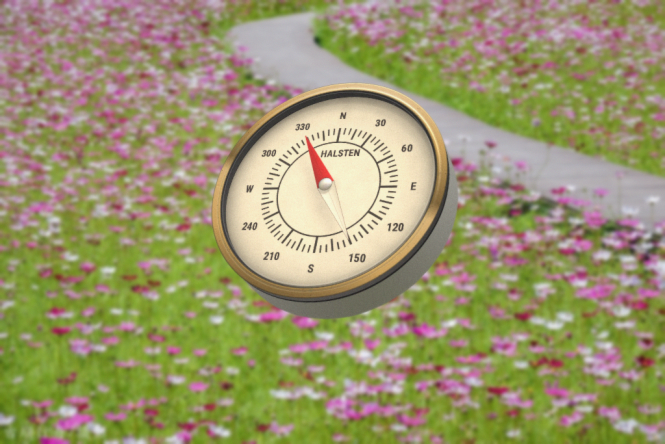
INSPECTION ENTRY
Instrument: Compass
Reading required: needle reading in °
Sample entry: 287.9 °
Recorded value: 330 °
